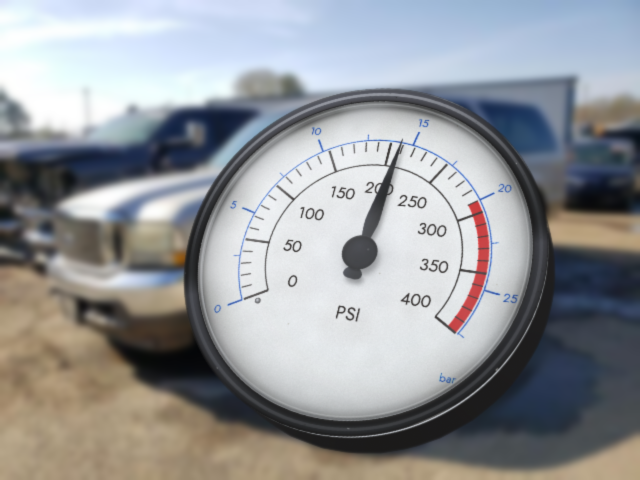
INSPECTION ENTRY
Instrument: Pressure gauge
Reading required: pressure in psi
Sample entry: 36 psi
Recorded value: 210 psi
